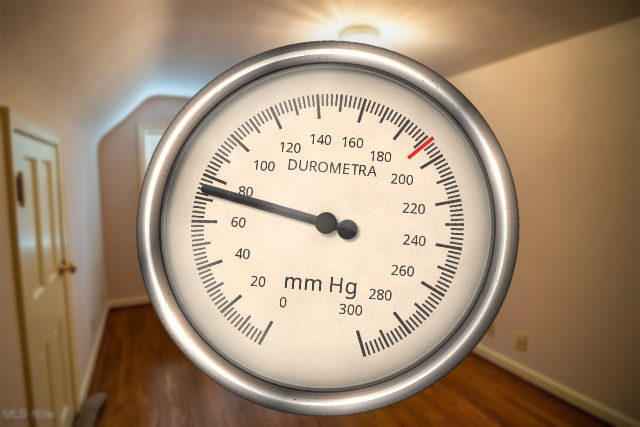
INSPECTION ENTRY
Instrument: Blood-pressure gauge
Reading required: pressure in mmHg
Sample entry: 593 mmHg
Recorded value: 74 mmHg
